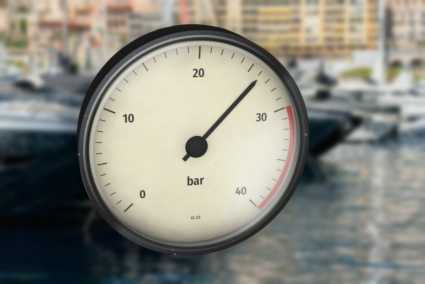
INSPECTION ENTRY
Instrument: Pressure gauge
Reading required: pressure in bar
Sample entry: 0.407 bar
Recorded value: 26 bar
